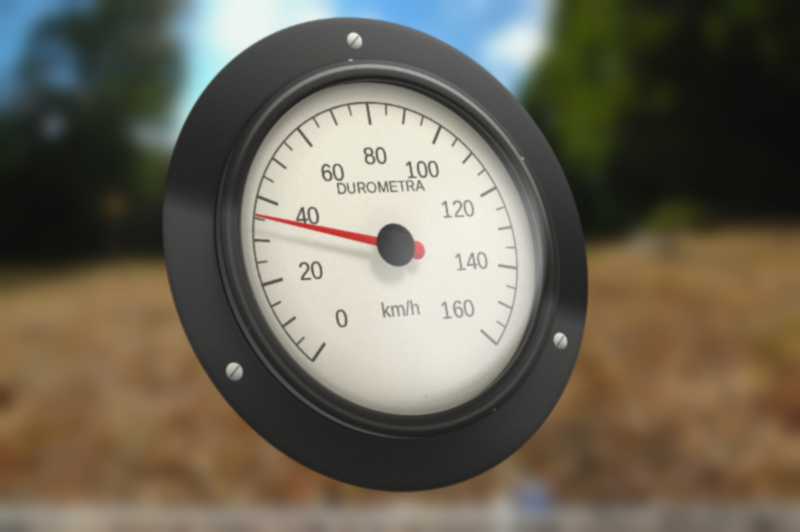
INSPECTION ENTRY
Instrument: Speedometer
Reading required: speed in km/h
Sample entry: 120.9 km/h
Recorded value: 35 km/h
